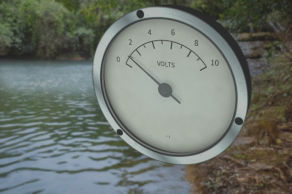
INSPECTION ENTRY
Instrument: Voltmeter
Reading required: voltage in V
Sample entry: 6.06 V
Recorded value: 1 V
